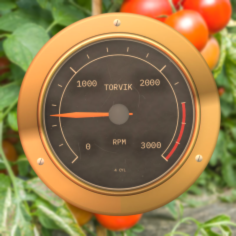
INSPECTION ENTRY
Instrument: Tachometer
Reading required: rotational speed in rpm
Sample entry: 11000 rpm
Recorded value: 500 rpm
